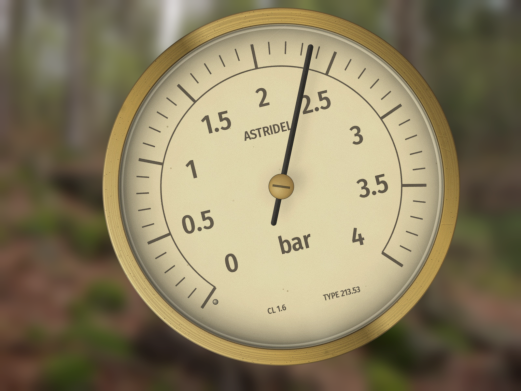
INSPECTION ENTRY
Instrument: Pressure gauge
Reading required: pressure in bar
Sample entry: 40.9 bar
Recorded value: 2.35 bar
